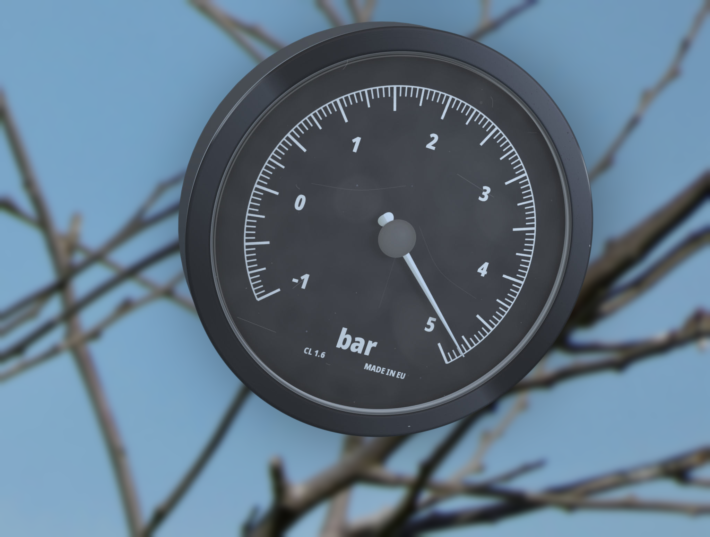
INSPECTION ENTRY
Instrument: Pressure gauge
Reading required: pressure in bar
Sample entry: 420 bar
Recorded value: 4.85 bar
